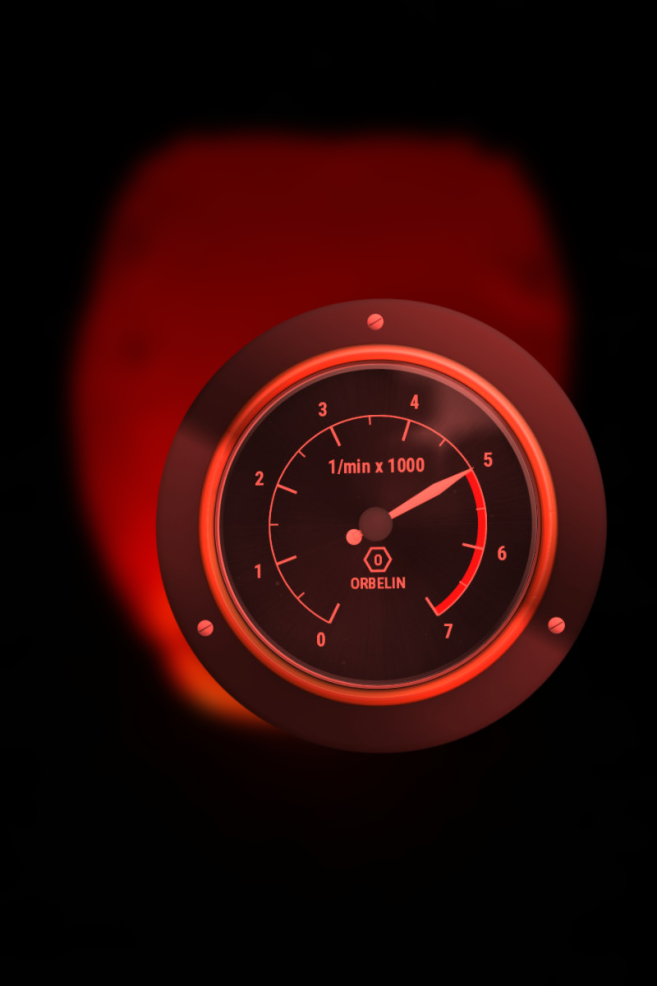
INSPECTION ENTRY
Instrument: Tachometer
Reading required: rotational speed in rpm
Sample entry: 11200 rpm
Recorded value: 5000 rpm
